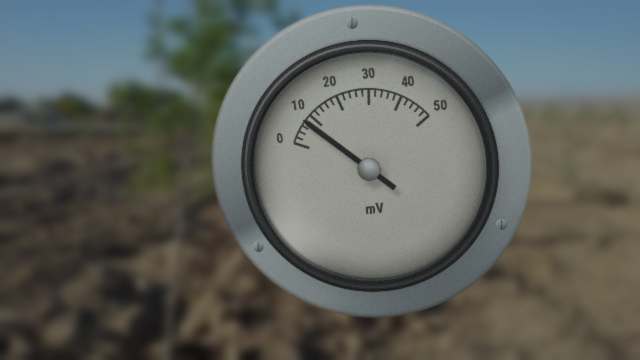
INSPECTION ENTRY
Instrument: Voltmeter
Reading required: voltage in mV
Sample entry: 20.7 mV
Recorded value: 8 mV
